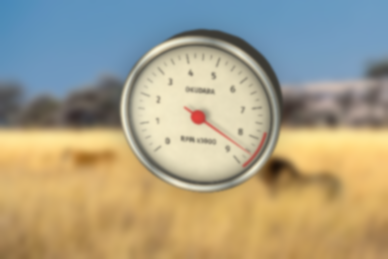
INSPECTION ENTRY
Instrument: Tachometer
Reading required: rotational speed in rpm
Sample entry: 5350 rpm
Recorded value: 8500 rpm
